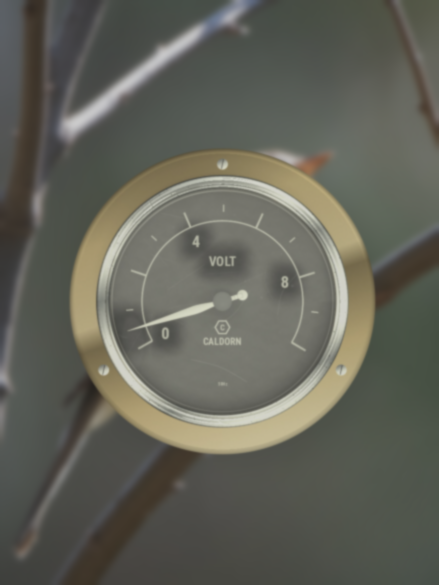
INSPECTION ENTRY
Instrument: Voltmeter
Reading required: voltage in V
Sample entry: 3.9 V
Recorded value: 0.5 V
